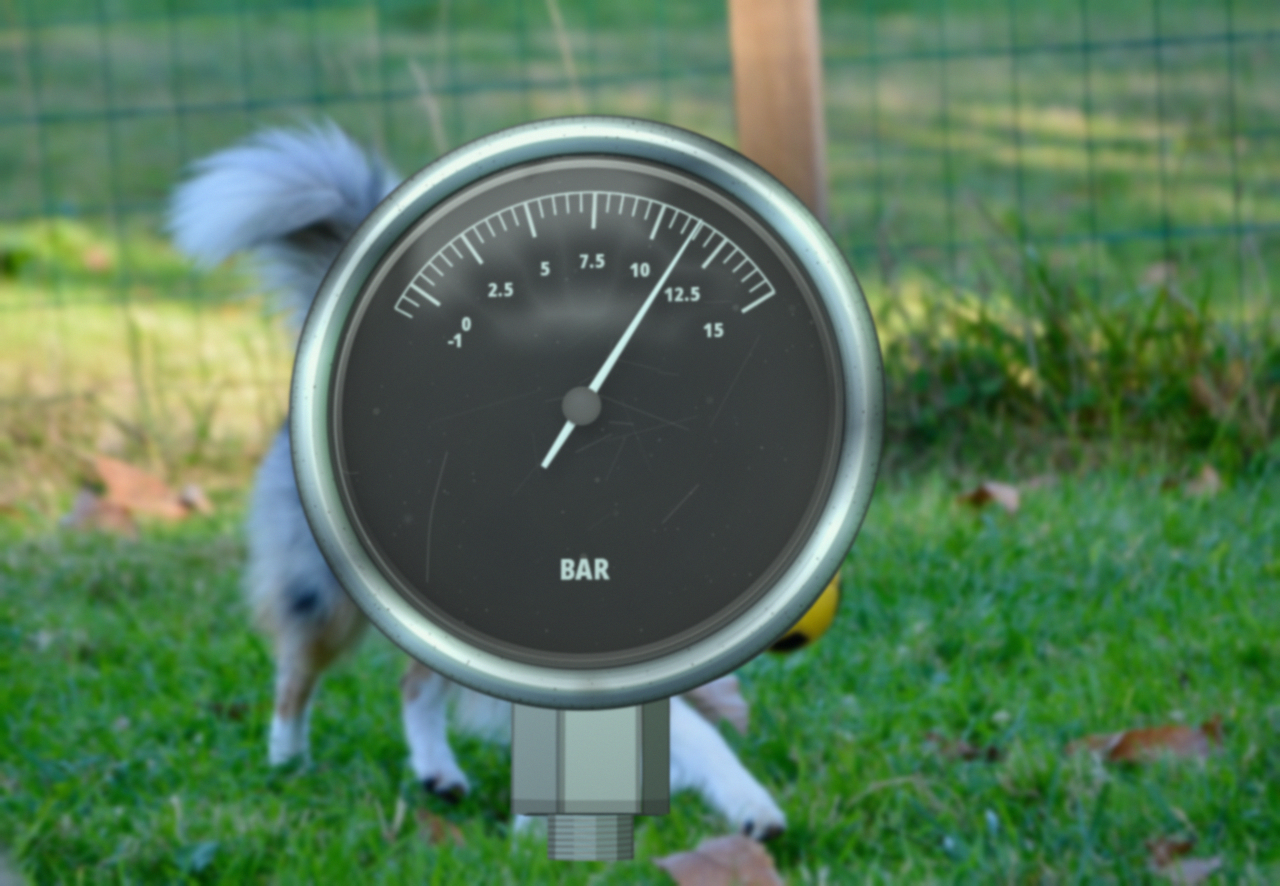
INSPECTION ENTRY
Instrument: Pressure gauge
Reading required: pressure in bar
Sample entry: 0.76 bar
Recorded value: 11.5 bar
